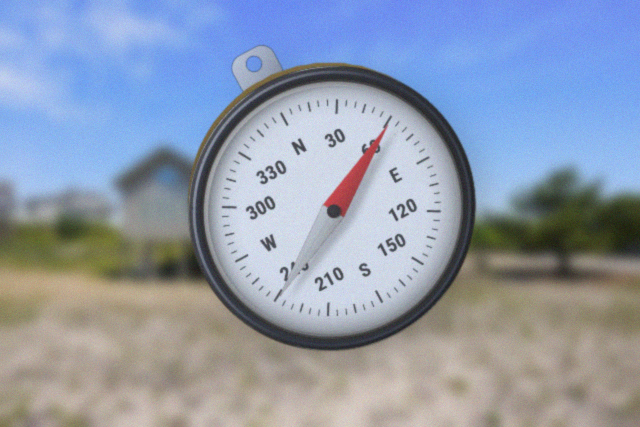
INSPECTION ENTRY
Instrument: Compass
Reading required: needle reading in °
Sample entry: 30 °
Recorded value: 60 °
